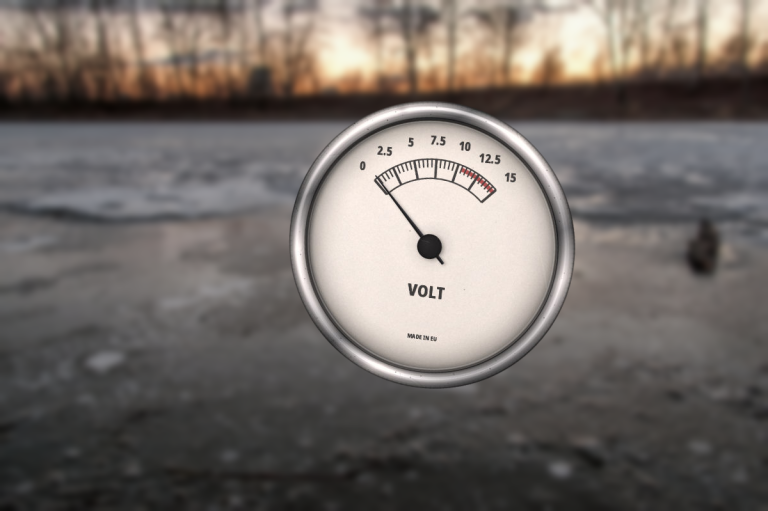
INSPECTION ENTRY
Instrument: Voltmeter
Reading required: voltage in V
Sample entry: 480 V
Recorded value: 0.5 V
